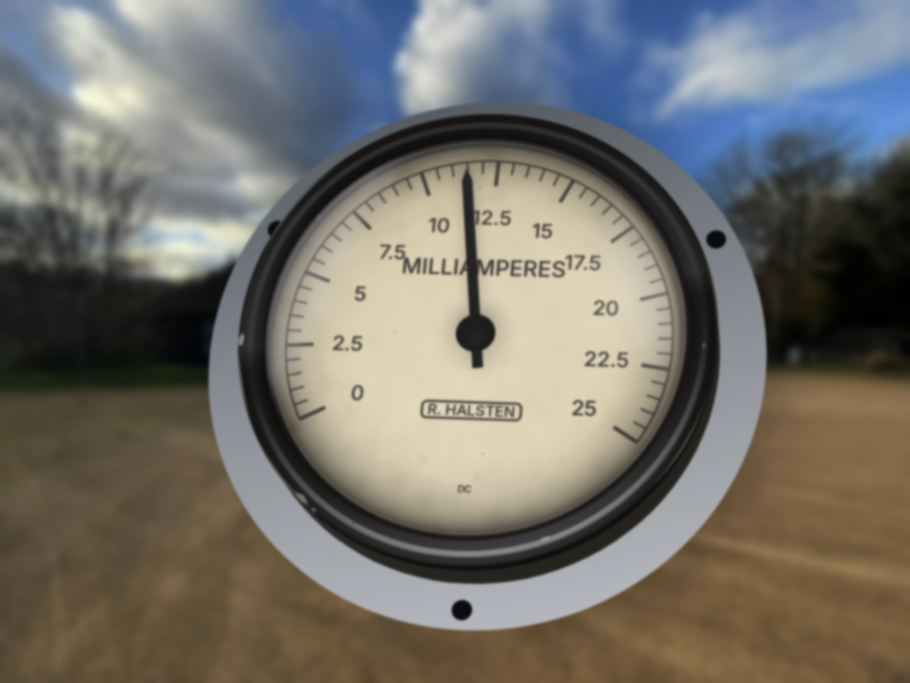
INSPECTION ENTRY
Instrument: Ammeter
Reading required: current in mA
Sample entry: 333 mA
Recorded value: 11.5 mA
